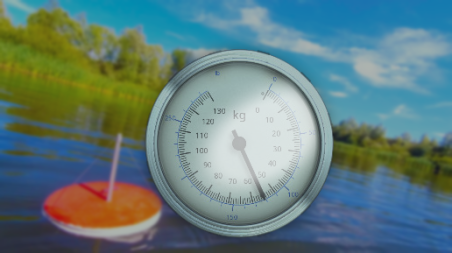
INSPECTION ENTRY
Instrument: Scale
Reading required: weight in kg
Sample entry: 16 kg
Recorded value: 55 kg
